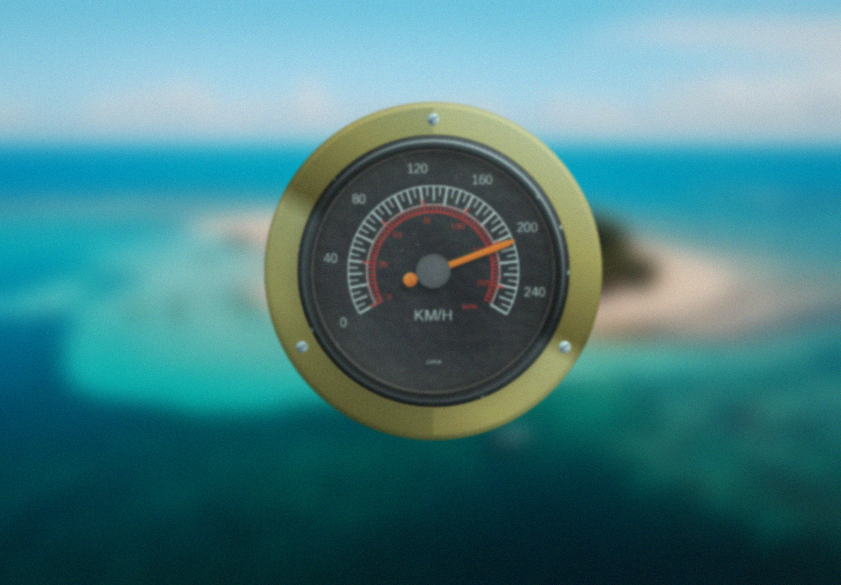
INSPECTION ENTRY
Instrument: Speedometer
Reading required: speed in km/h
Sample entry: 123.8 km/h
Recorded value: 205 km/h
